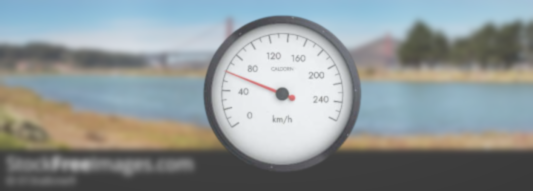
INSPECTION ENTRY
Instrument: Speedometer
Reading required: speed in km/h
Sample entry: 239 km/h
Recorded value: 60 km/h
